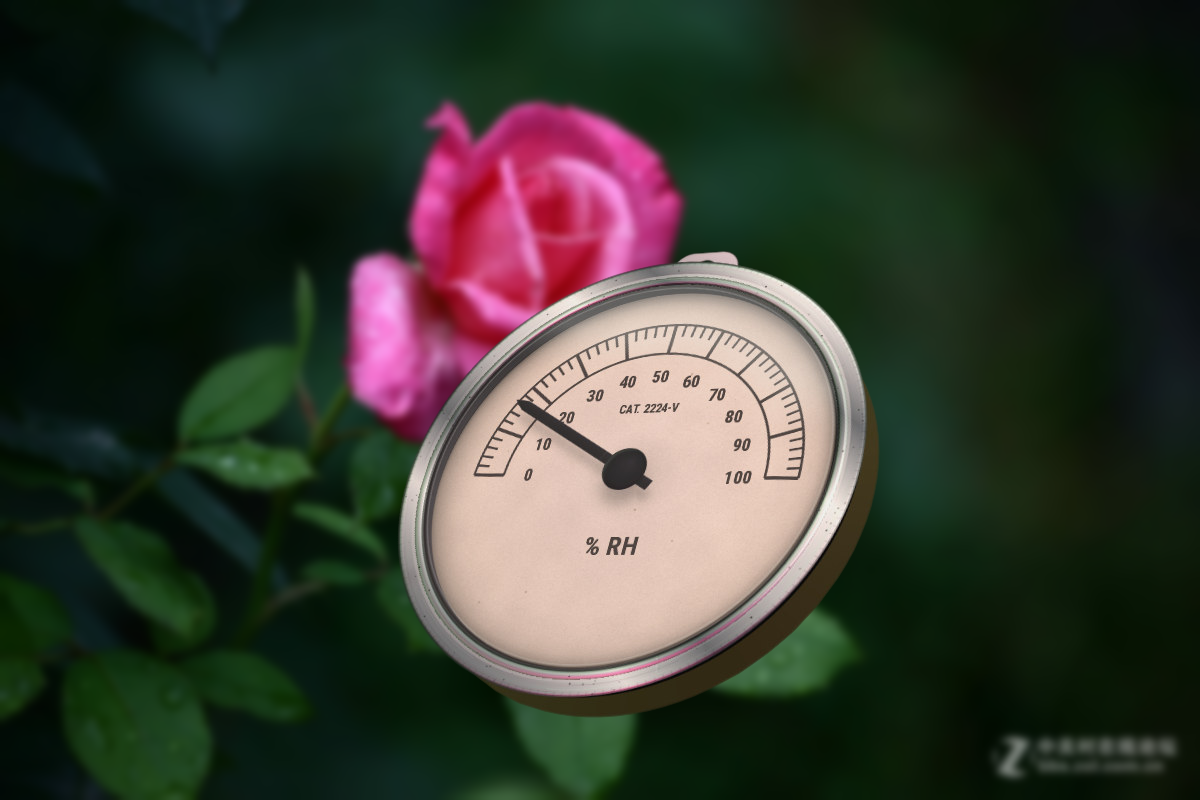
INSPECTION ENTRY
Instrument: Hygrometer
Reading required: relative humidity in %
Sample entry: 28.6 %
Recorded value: 16 %
